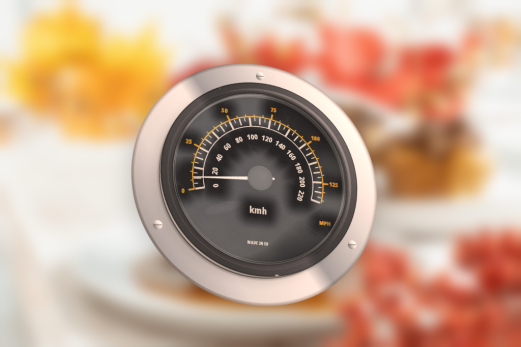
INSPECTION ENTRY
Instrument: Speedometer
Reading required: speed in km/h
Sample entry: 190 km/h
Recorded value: 10 km/h
